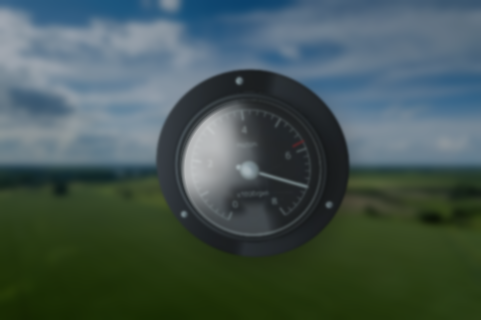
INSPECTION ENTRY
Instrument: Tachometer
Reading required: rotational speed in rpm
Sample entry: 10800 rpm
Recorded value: 7000 rpm
